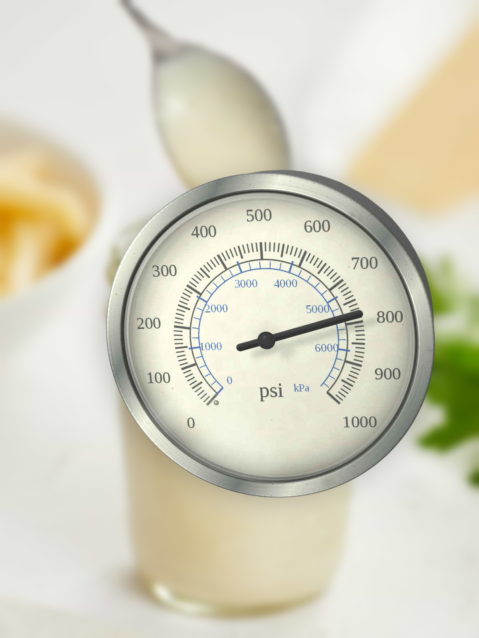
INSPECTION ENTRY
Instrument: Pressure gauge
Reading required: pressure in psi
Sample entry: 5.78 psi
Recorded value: 780 psi
